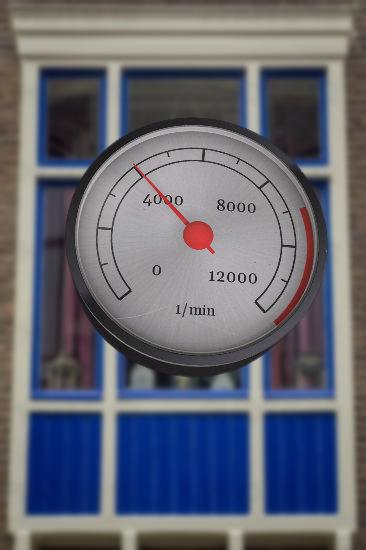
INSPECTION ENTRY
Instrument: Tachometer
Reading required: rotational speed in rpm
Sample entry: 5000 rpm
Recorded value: 4000 rpm
